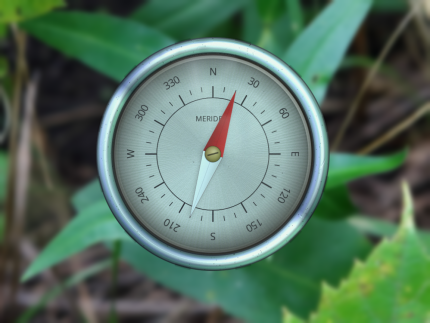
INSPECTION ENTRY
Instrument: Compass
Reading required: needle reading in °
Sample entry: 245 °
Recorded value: 20 °
